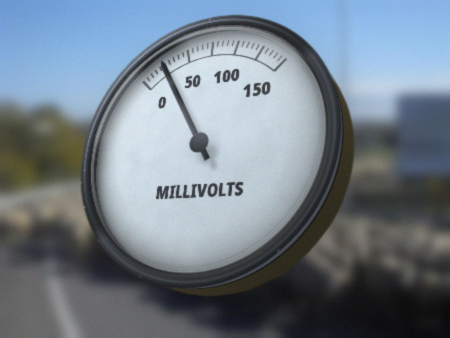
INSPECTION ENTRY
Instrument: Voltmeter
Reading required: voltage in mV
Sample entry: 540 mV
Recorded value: 25 mV
